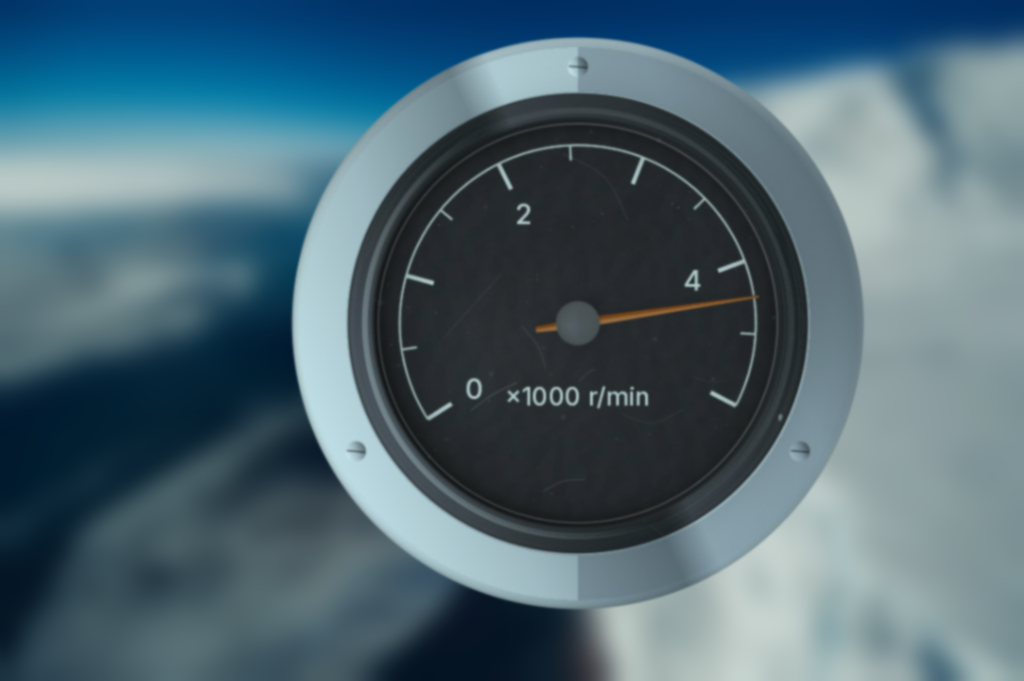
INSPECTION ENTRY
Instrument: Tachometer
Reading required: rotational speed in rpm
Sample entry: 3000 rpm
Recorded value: 4250 rpm
